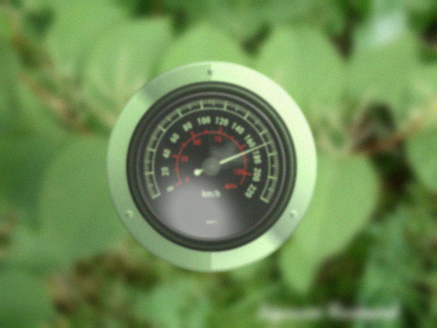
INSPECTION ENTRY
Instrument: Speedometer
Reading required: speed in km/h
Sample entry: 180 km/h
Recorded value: 170 km/h
